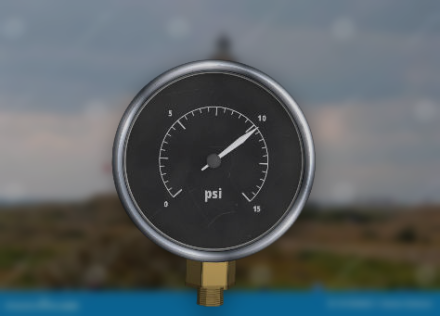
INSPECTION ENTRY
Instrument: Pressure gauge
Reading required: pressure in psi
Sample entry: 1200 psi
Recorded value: 10.25 psi
